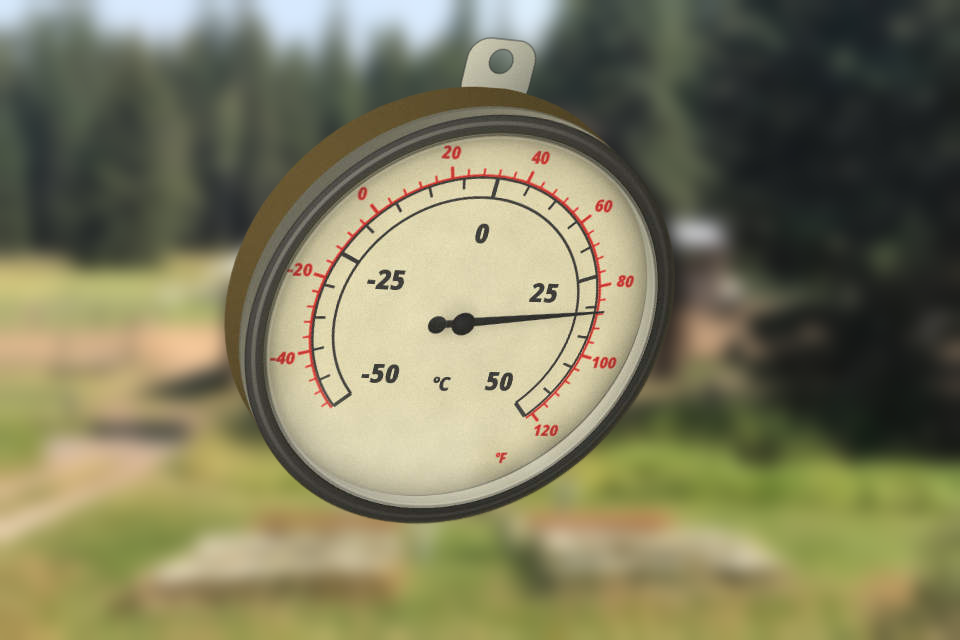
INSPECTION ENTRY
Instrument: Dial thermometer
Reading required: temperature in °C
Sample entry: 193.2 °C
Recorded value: 30 °C
